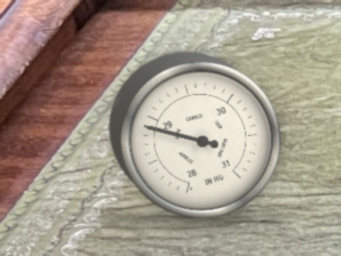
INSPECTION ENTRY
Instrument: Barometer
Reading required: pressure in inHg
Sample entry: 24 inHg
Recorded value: 28.9 inHg
